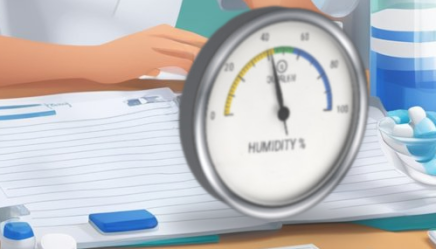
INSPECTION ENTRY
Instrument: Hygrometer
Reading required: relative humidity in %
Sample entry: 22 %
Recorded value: 40 %
